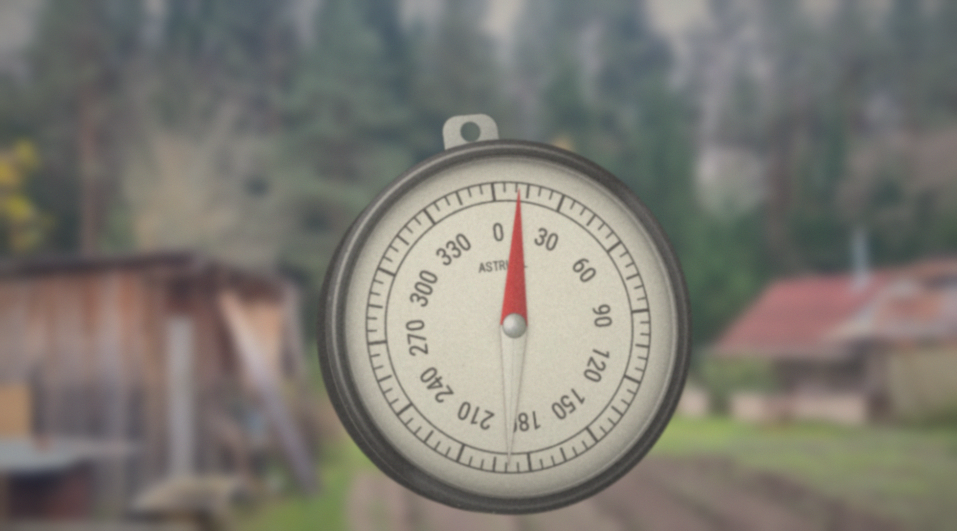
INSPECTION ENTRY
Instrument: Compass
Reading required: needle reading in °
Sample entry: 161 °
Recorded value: 10 °
